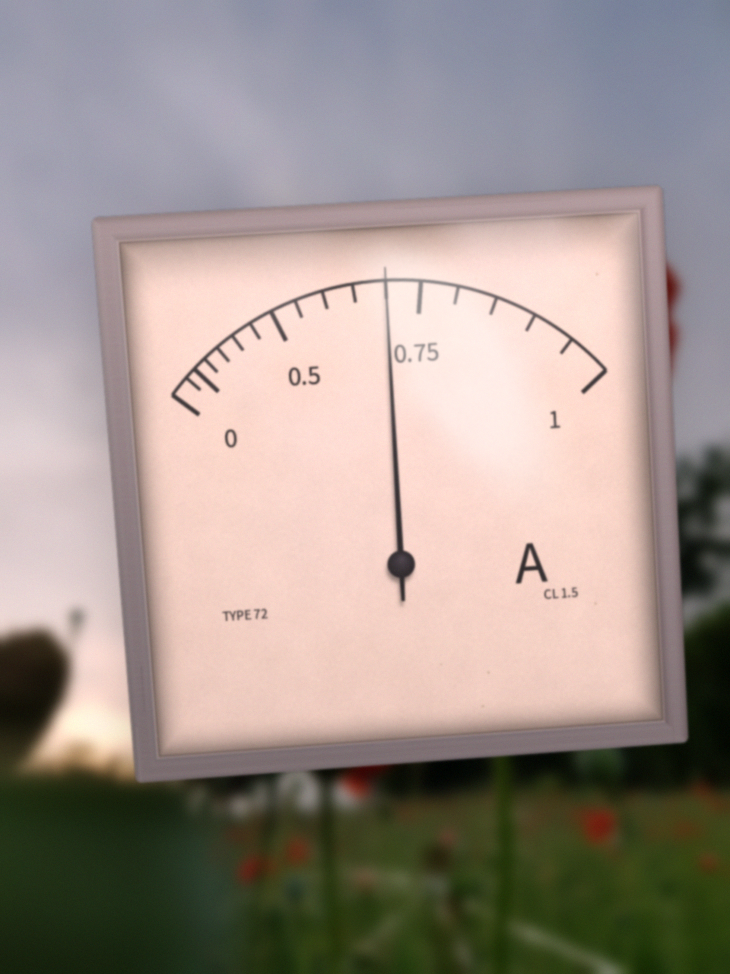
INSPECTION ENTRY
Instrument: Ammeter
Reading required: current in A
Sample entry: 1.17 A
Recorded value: 0.7 A
